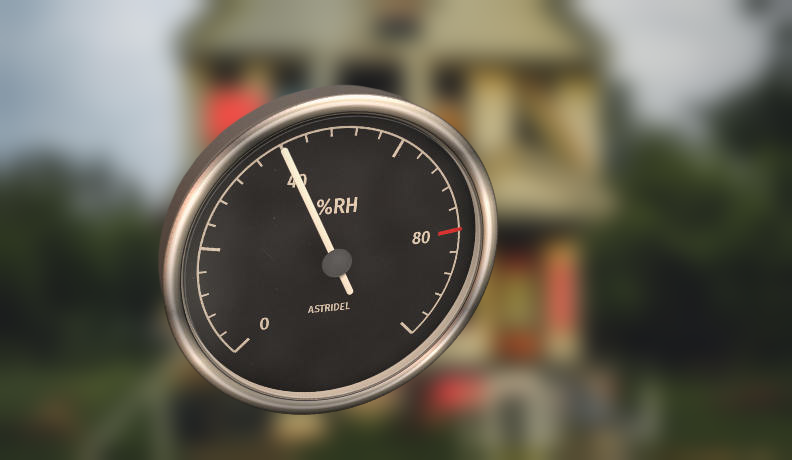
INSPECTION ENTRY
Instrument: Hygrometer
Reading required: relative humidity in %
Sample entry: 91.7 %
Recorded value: 40 %
